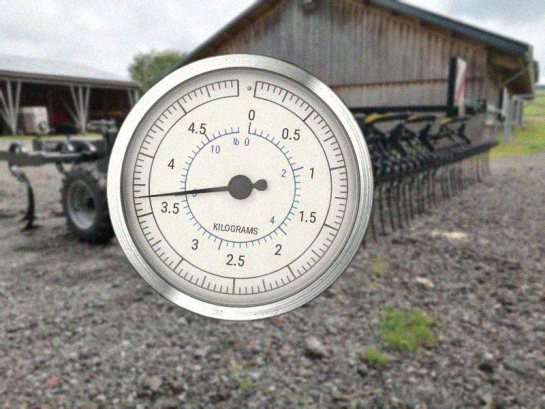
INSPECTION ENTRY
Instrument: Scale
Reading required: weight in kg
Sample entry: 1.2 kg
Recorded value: 3.65 kg
